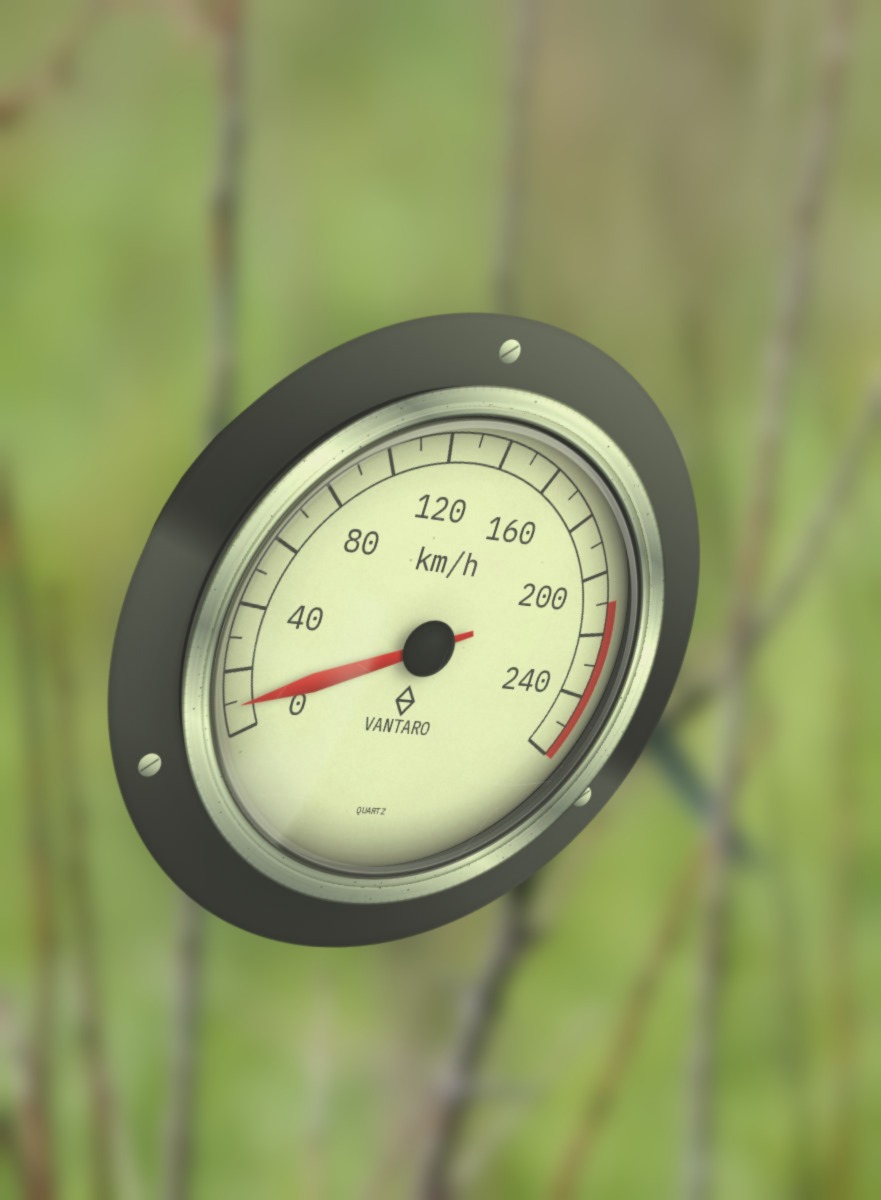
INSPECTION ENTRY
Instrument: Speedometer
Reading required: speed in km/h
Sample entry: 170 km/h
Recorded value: 10 km/h
